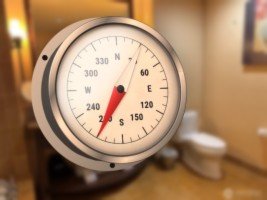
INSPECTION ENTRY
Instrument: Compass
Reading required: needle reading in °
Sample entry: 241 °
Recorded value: 210 °
